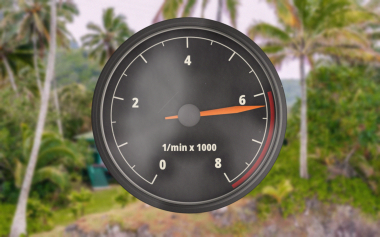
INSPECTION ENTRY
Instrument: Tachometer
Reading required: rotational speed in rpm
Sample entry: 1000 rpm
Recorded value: 6250 rpm
